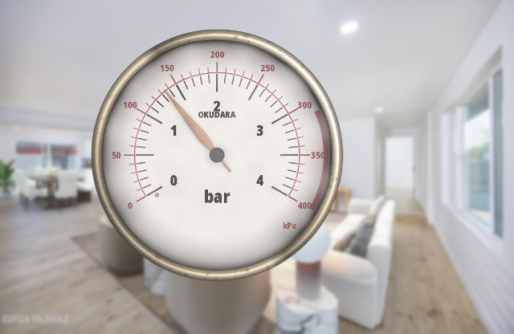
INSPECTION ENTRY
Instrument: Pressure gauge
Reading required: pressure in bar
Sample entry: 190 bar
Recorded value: 1.35 bar
